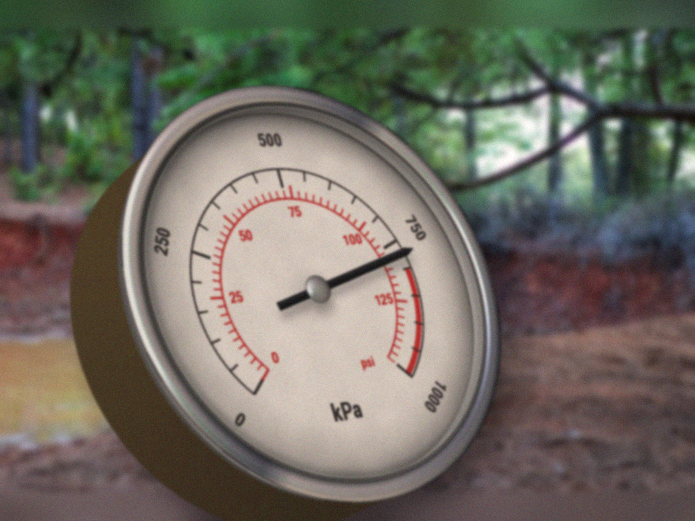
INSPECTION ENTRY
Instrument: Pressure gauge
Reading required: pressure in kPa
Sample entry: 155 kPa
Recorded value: 775 kPa
